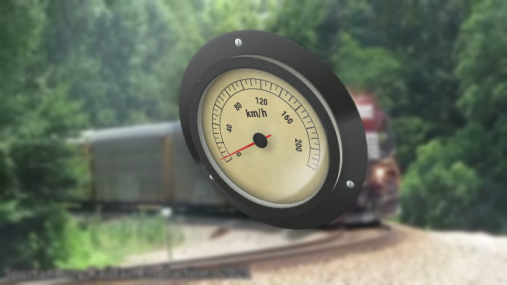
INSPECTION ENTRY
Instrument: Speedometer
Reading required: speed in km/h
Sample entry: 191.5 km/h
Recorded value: 5 km/h
